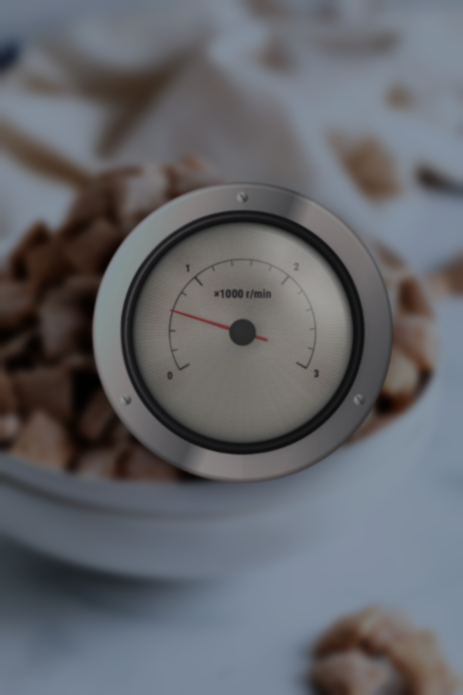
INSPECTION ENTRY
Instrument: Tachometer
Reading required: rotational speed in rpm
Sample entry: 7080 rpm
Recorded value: 600 rpm
